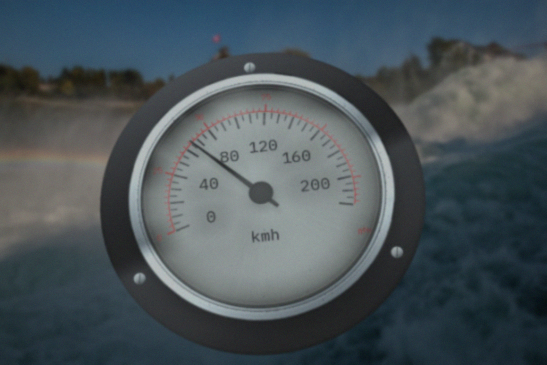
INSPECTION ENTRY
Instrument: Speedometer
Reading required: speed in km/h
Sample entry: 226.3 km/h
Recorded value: 65 km/h
